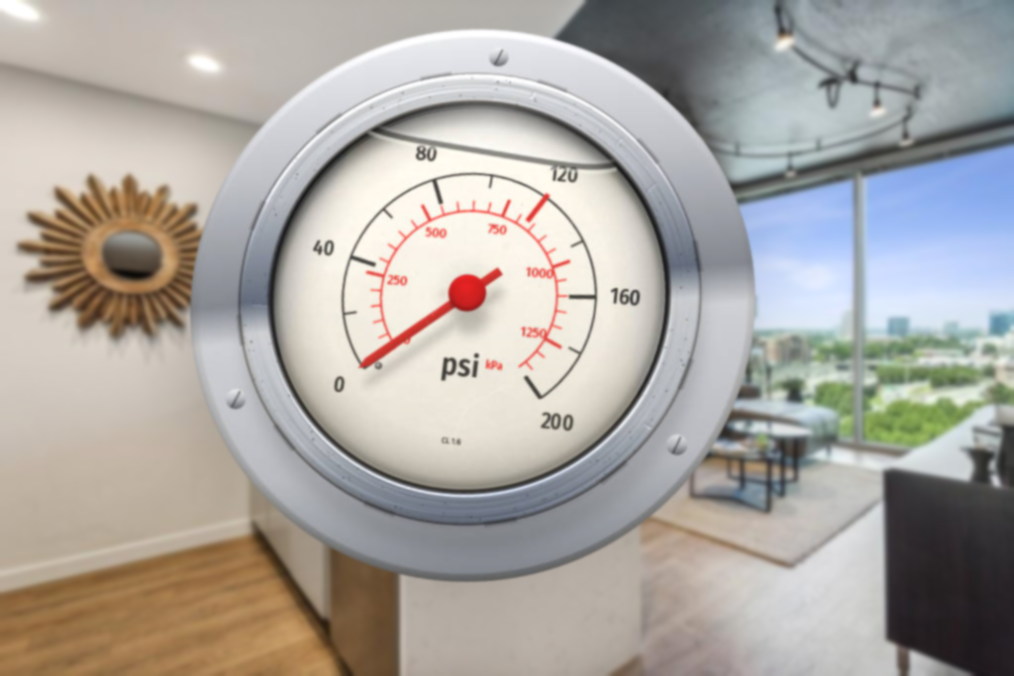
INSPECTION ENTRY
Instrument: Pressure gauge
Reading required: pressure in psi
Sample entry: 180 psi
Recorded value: 0 psi
